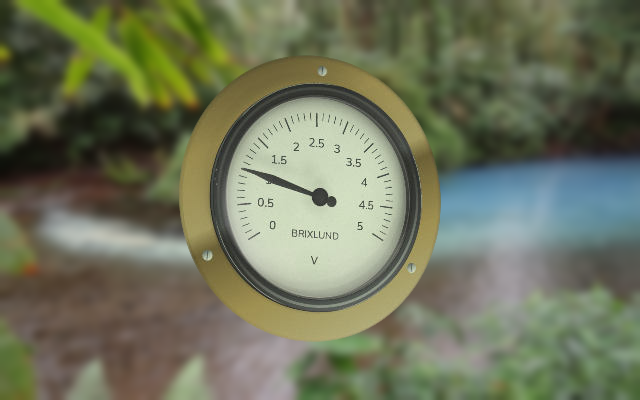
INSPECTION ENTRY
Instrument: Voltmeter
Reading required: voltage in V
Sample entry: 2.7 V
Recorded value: 1 V
